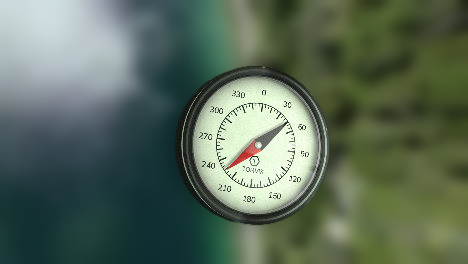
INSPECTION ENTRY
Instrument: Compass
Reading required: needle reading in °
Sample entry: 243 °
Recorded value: 225 °
